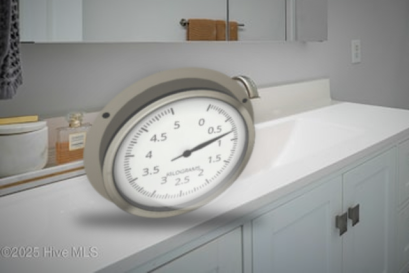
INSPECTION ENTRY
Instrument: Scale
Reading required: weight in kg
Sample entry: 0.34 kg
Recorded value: 0.75 kg
